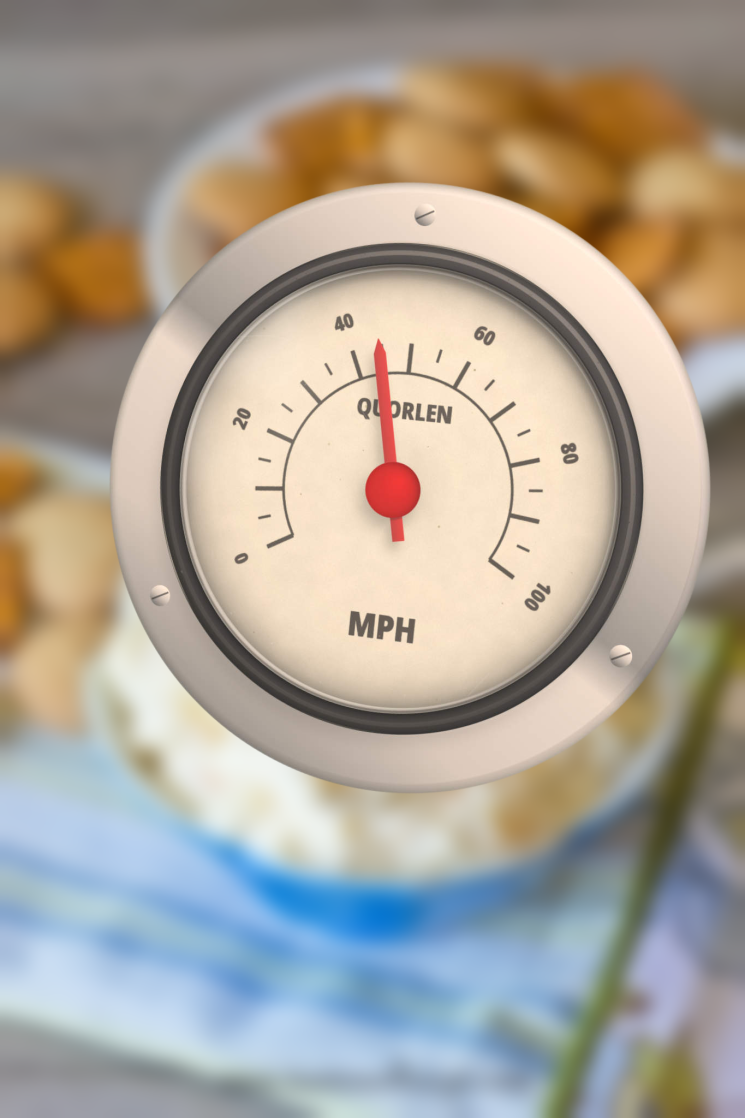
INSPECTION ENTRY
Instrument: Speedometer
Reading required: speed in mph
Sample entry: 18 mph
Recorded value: 45 mph
